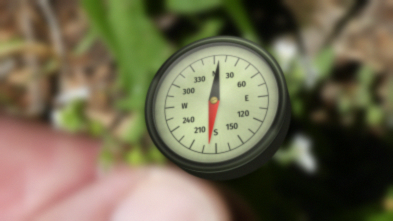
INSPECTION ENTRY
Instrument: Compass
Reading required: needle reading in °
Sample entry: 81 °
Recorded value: 187.5 °
